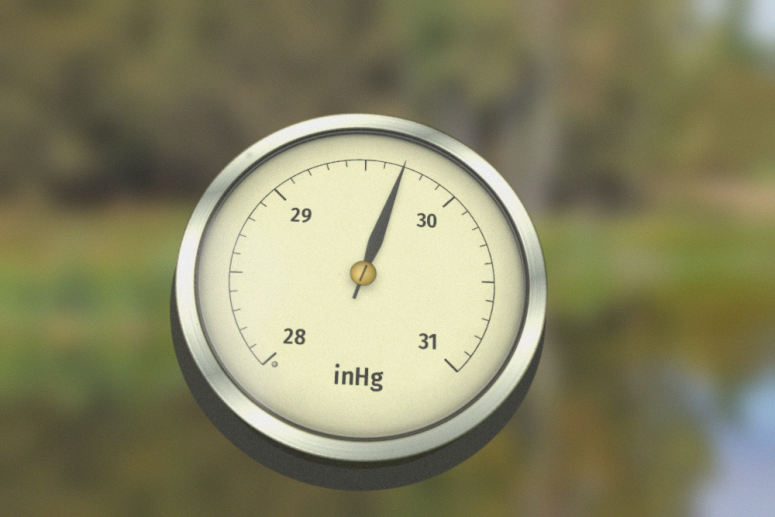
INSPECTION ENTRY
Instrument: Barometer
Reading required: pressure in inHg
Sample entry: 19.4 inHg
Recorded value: 29.7 inHg
